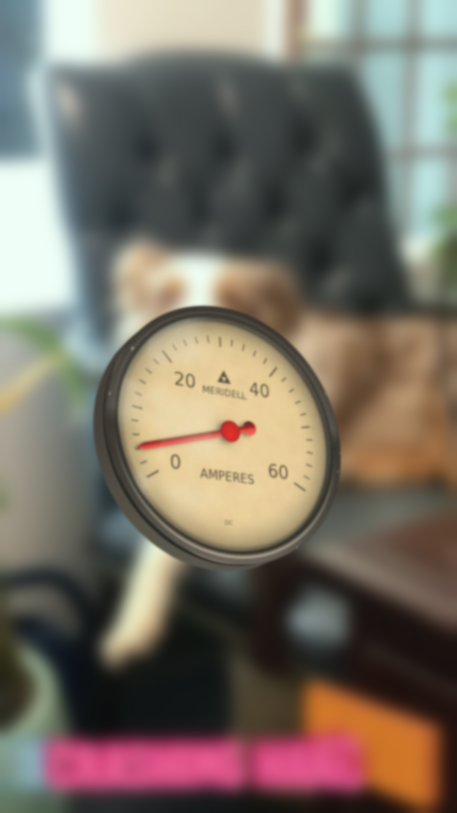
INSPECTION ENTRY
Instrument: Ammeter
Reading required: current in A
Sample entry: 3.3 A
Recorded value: 4 A
